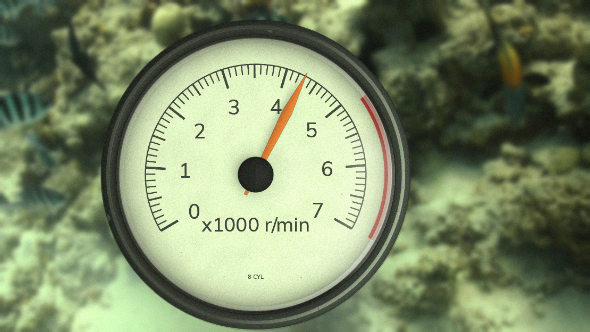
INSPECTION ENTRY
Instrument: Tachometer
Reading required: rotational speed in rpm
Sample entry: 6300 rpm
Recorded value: 4300 rpm
